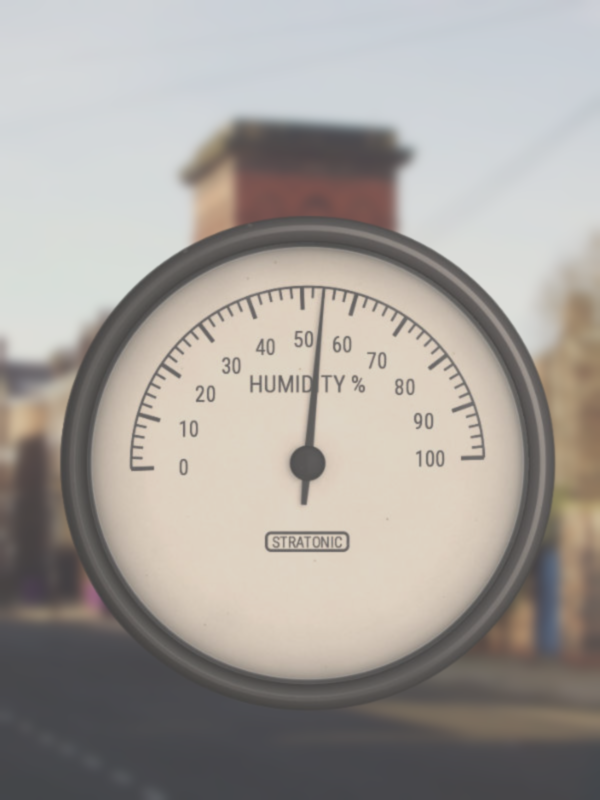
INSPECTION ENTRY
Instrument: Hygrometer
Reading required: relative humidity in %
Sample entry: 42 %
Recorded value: 54 %
